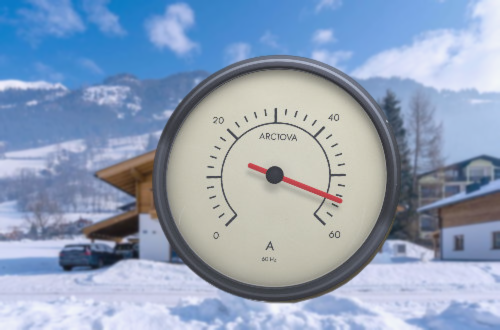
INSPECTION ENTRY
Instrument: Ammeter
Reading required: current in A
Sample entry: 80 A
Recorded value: 55 A
